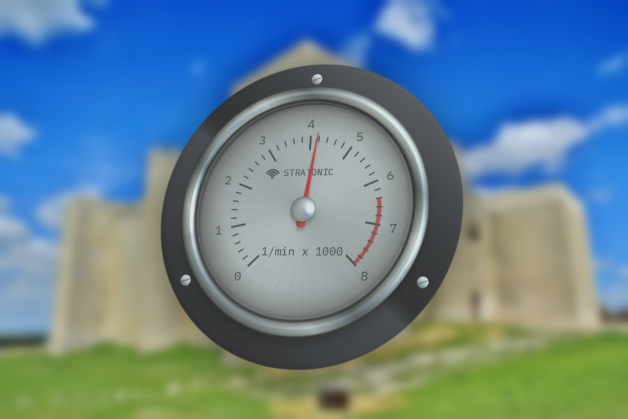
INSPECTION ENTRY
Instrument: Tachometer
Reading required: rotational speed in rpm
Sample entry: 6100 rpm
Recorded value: 4200 rpm
